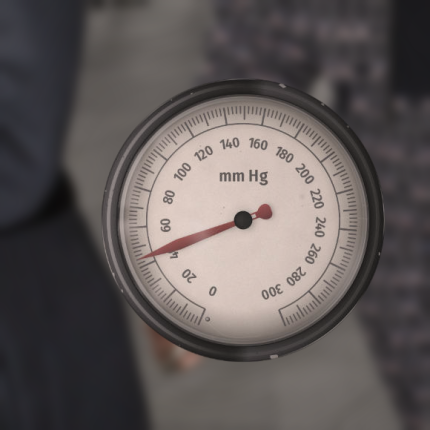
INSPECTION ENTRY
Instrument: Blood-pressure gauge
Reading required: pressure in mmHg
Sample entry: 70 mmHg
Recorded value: 44 mmHg
